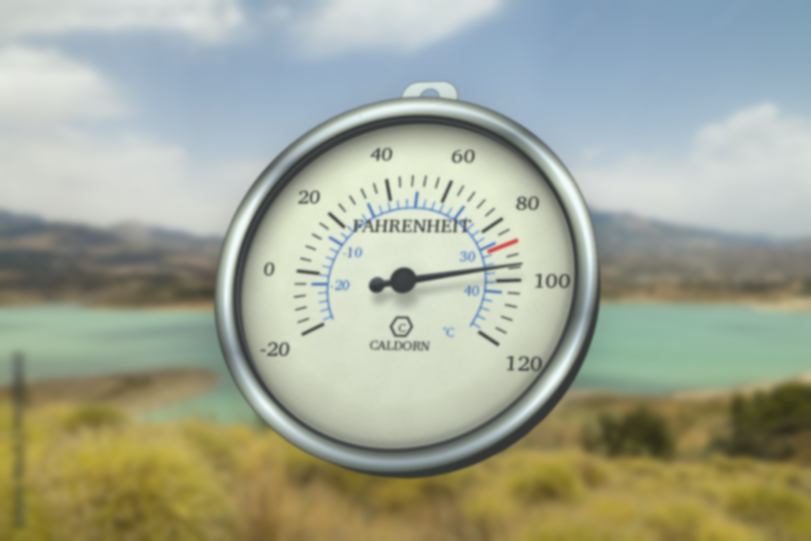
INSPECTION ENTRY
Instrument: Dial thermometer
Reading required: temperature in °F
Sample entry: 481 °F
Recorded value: 96 °F
